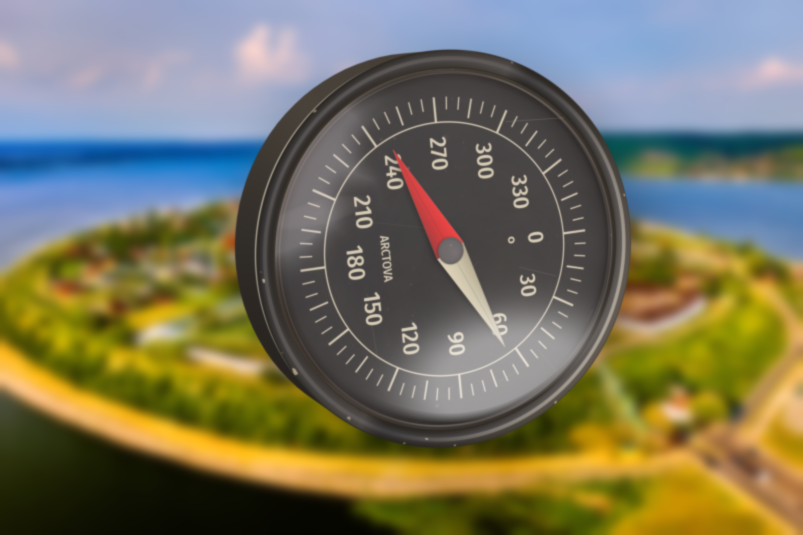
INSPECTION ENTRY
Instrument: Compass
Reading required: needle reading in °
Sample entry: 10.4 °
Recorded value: 245 °
